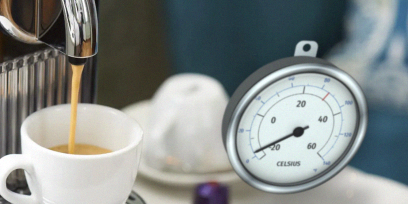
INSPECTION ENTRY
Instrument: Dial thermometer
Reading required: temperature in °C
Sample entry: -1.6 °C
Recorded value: -15 °C
